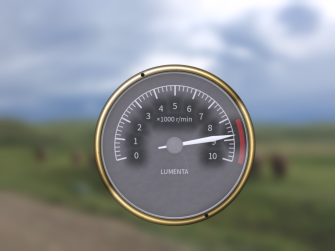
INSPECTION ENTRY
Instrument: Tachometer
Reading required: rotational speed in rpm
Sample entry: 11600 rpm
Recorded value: 8800 rpm
